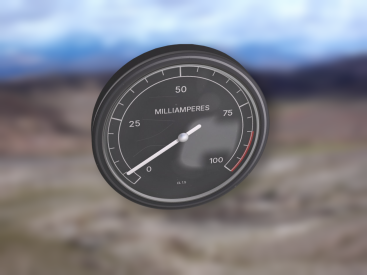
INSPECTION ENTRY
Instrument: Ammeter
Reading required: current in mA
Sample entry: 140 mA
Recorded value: 5 mA
